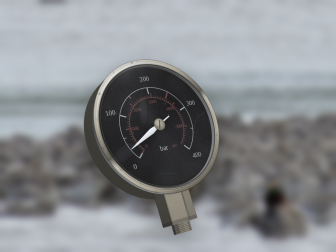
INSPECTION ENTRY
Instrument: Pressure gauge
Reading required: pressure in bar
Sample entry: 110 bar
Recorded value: 25 bar
